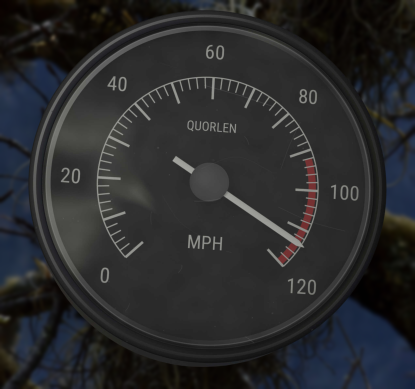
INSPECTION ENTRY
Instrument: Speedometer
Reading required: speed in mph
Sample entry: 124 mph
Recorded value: 114 mph
